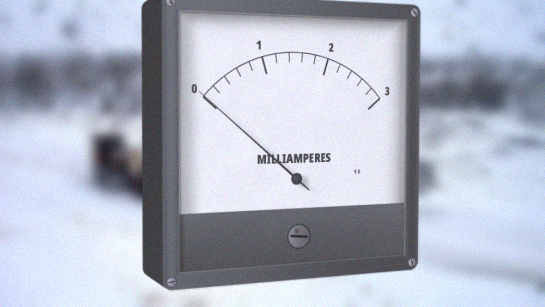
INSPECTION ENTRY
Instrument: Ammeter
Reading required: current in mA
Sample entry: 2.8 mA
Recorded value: 0 mA
